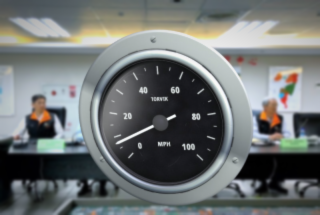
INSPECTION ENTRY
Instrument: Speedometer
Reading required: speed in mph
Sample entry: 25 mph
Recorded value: 7.5 mph
